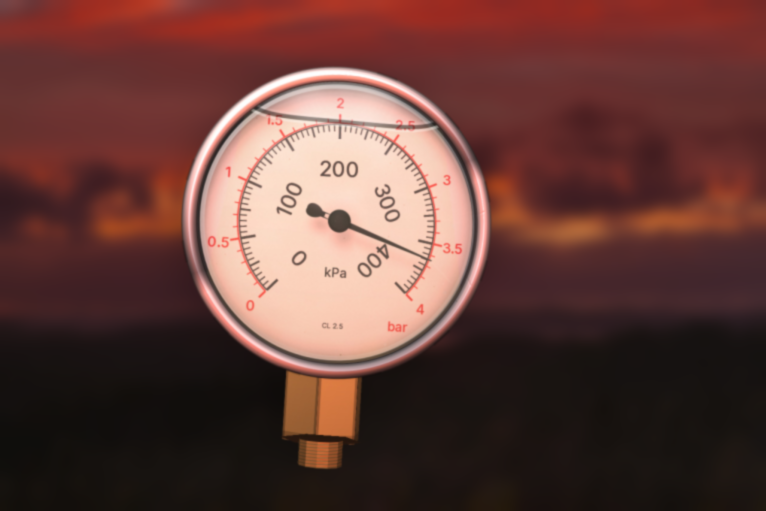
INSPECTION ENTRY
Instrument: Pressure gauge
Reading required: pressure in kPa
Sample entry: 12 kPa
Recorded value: 365 kPa
